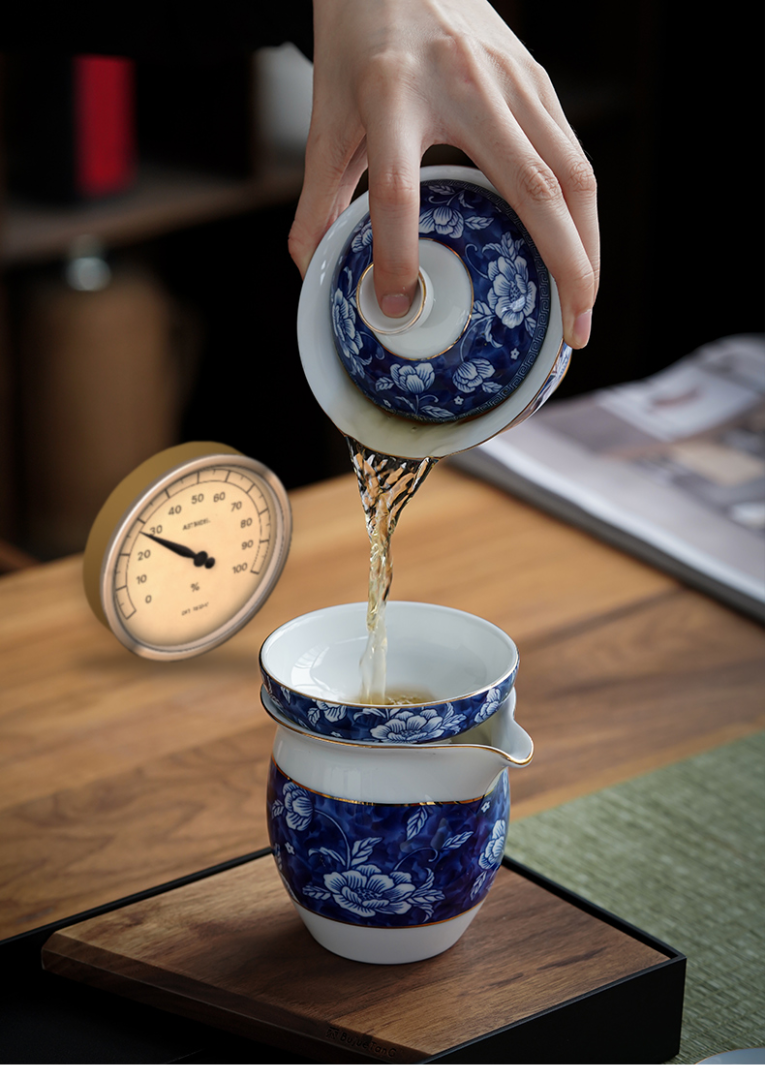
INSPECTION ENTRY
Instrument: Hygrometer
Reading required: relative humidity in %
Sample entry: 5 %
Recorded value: 27.5 %
